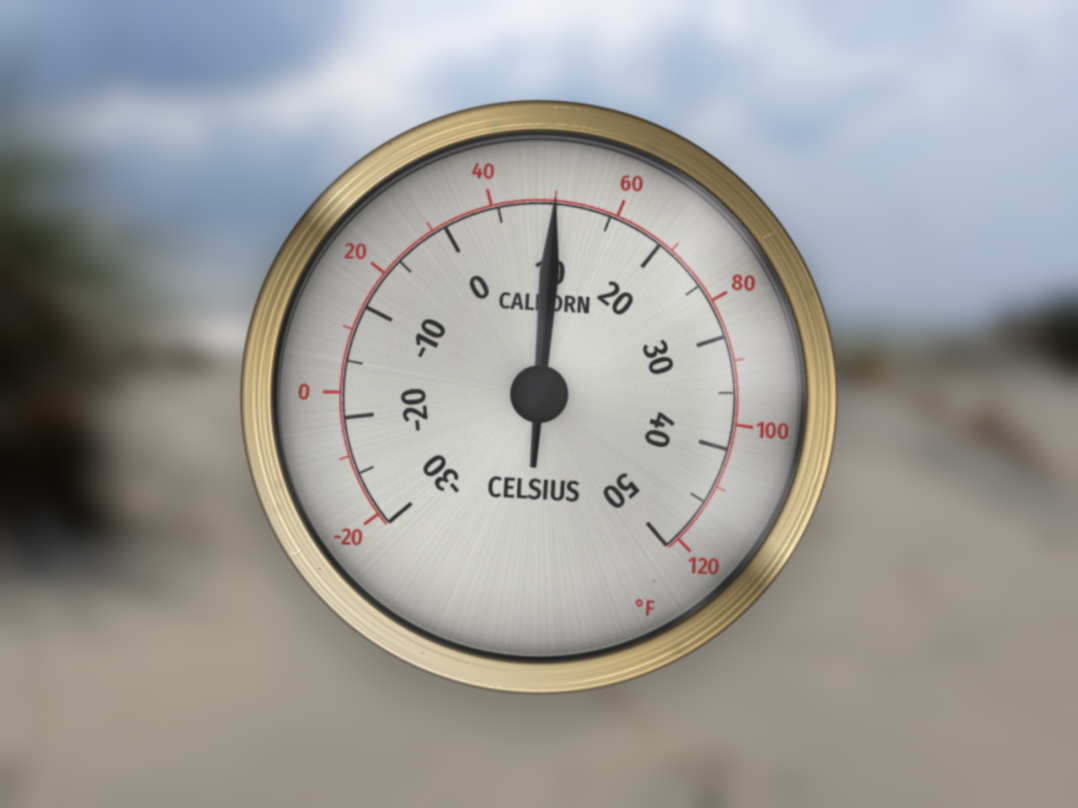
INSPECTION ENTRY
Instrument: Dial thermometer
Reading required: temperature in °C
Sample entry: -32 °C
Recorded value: 10 °C
